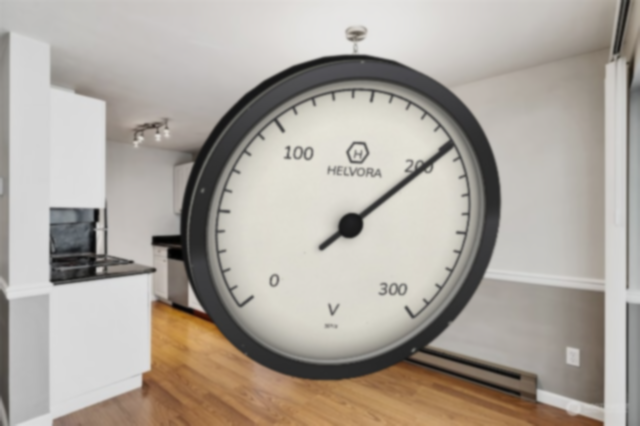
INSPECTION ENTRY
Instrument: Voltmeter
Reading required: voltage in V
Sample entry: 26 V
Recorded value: 200 V
